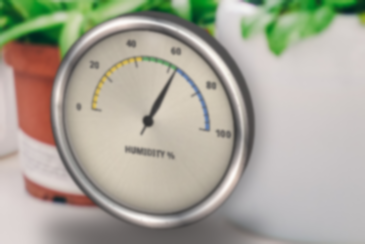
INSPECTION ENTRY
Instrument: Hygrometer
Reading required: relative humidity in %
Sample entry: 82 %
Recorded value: 64 %
